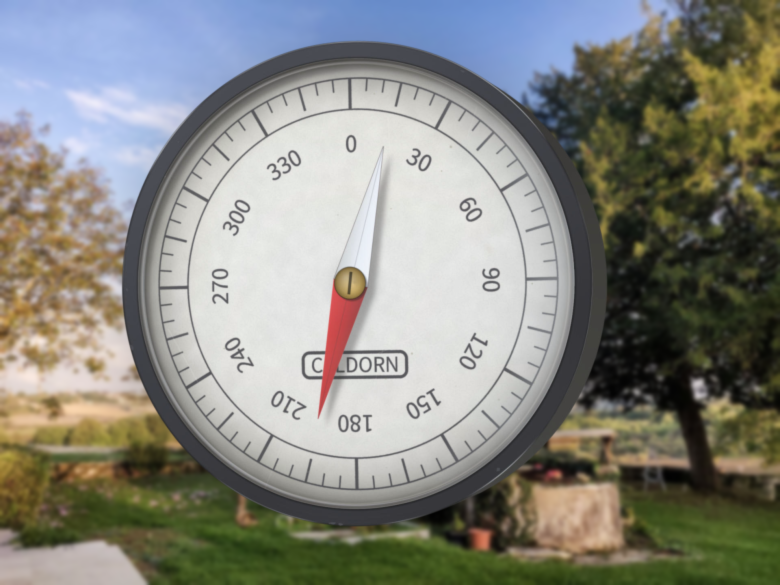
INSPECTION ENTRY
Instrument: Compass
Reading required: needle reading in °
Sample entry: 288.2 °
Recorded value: 195 °
